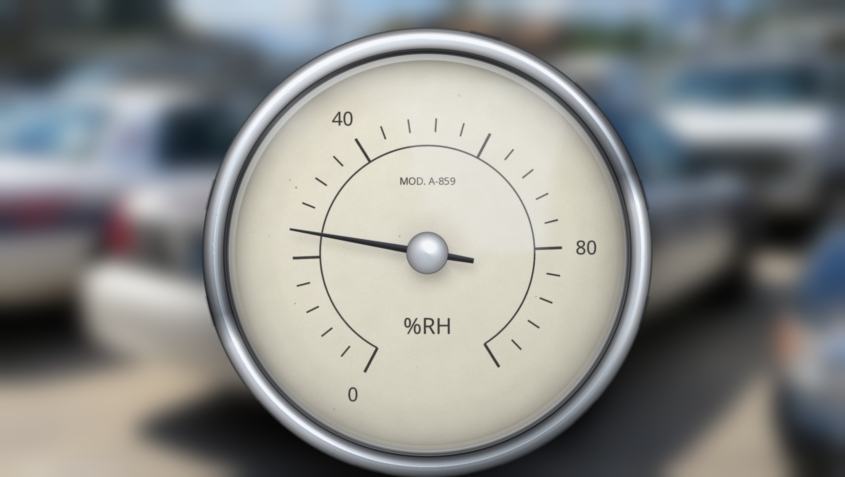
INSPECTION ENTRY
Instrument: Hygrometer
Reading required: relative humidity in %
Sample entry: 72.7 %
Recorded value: 24 %
